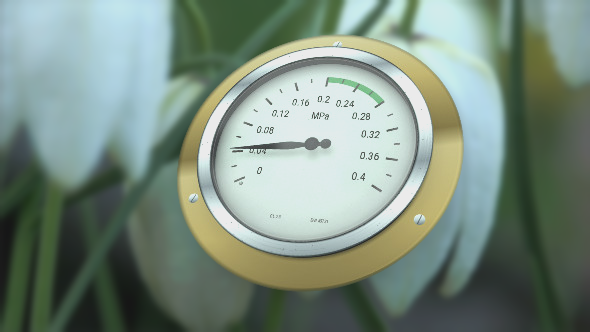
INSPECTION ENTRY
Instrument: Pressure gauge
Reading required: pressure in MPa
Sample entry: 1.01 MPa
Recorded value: 0.04 MPa
